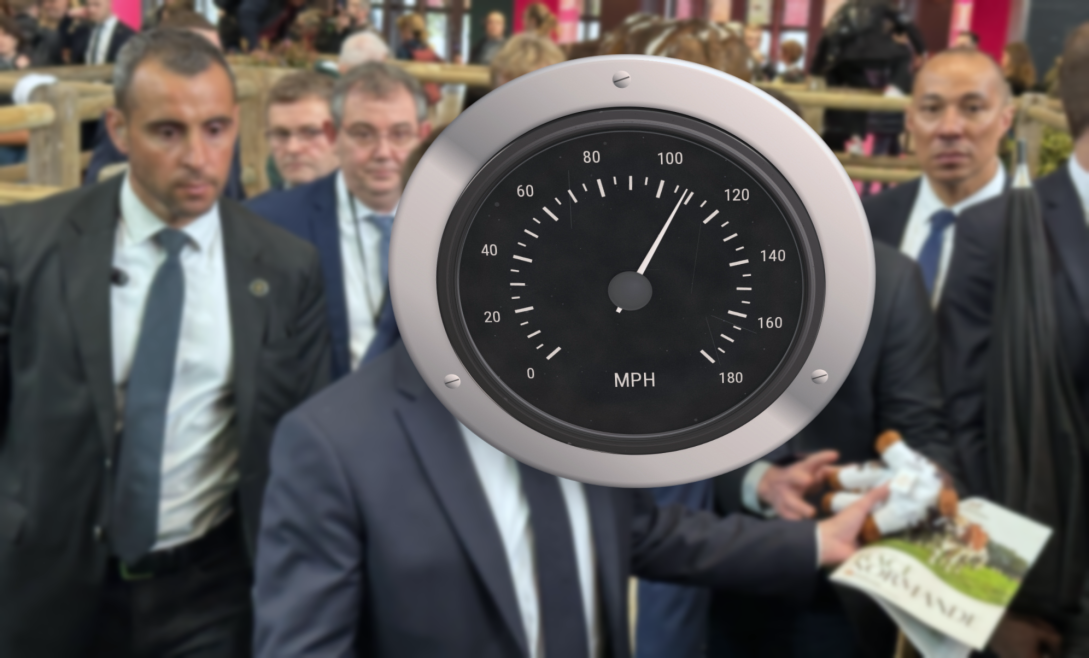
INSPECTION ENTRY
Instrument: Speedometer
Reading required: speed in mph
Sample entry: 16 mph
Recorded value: 107.5 mph
